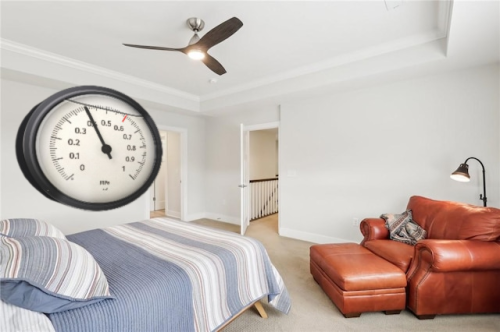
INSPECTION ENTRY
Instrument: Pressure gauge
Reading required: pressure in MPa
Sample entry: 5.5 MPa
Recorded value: 0.4 MPa
